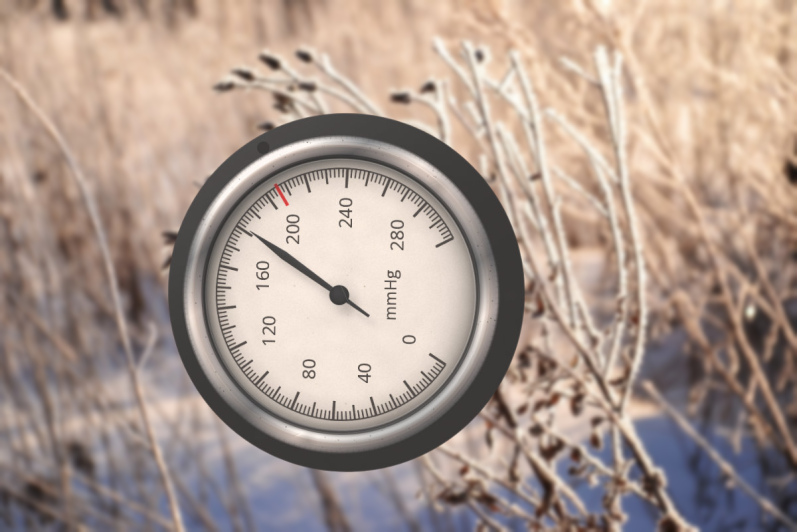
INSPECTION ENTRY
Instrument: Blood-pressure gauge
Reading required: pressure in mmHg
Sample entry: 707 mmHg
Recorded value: 182 mmHg
